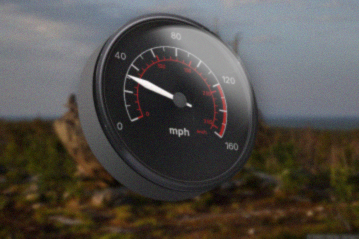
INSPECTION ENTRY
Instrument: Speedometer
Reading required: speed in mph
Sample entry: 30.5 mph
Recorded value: 30 mph
